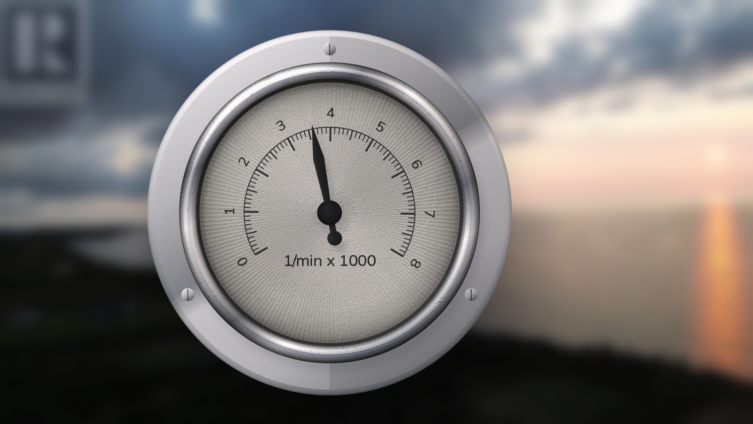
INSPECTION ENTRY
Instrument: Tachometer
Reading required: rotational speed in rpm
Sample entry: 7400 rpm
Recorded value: 3600 rpm
